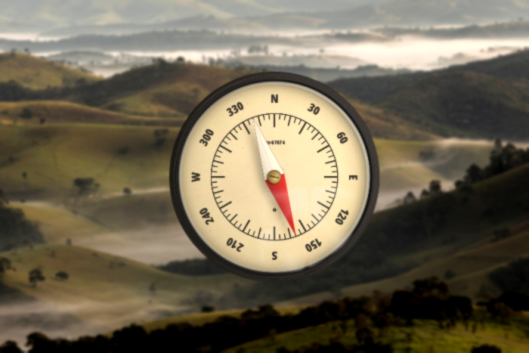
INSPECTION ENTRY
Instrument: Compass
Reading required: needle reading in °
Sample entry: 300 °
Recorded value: 160 °
